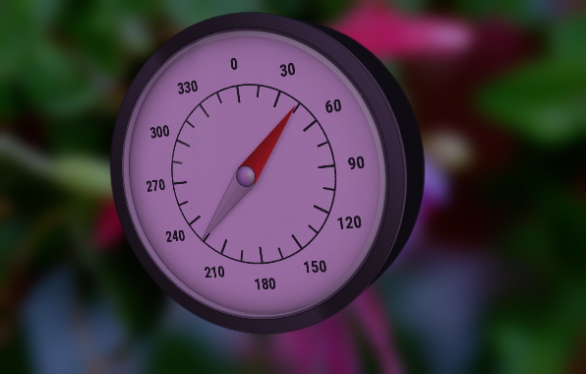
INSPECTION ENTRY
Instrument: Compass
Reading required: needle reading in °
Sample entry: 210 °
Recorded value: 45 °
